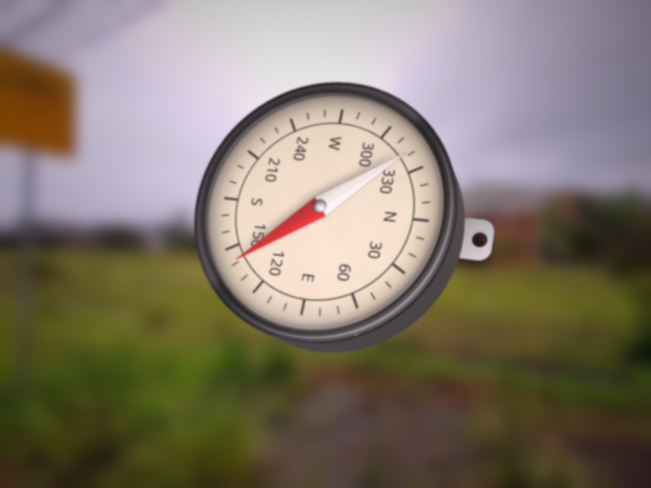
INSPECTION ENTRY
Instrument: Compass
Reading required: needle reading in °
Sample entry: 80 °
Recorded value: 140 °
